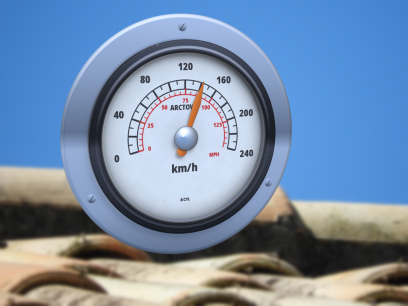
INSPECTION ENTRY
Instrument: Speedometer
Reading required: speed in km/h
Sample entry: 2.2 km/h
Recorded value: 140 km/h
